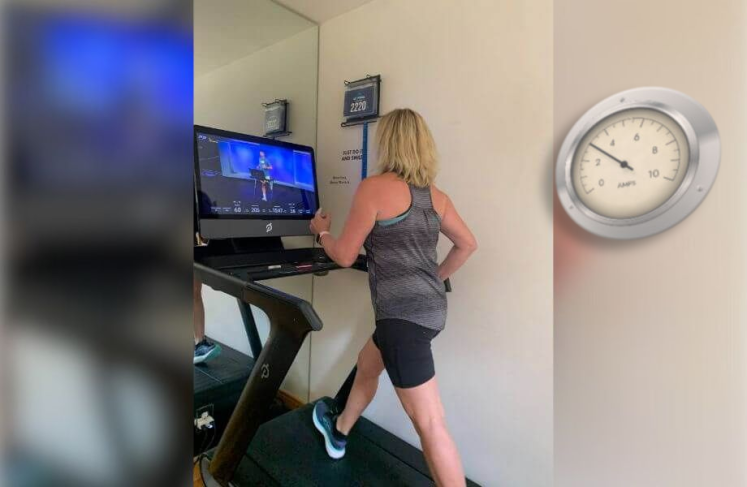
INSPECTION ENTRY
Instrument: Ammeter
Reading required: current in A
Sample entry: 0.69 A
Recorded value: 3 A
